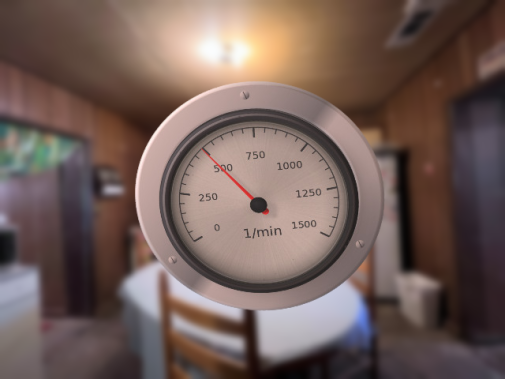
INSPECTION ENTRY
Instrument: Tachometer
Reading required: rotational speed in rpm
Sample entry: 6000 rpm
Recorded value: 500 rpm
